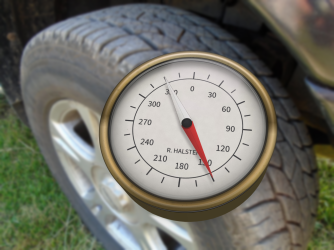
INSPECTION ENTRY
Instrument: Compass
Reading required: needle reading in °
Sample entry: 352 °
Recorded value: 150 °
